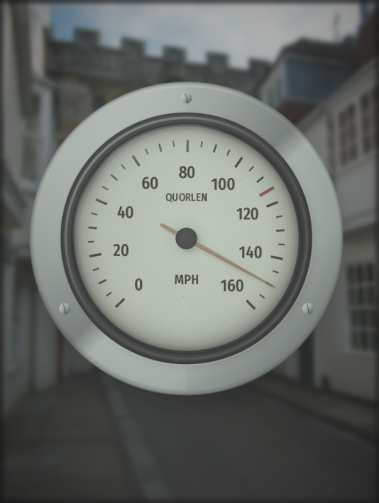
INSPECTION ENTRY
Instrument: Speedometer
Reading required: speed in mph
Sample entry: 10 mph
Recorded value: 150 mph
